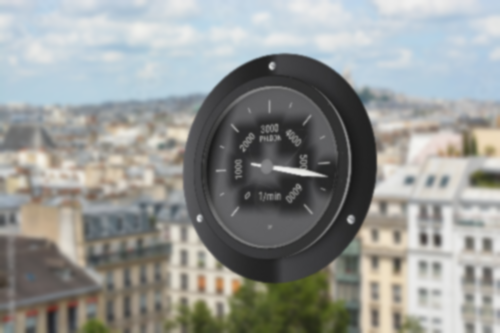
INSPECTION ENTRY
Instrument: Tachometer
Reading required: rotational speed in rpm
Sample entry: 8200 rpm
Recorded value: 5250 rpm
